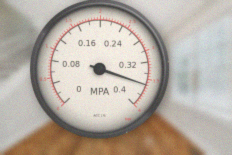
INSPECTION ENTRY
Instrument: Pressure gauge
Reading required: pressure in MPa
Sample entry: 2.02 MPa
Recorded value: 0.36 MPa
